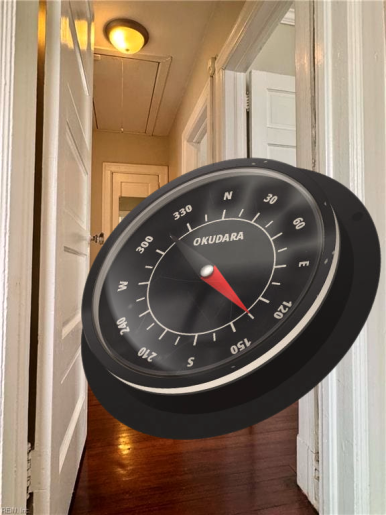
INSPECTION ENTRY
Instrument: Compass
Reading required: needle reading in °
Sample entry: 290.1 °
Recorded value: 135 °
